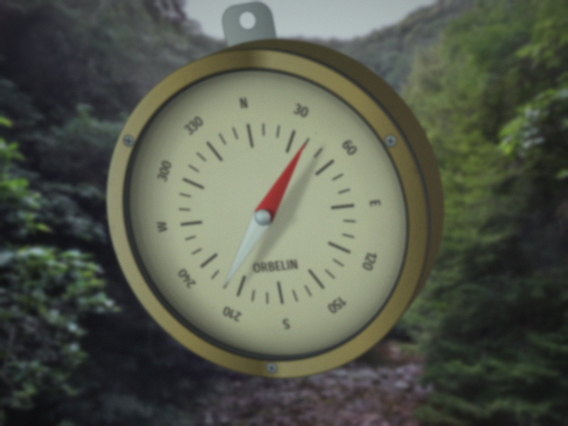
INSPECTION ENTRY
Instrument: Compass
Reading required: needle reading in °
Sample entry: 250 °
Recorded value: 40 °
